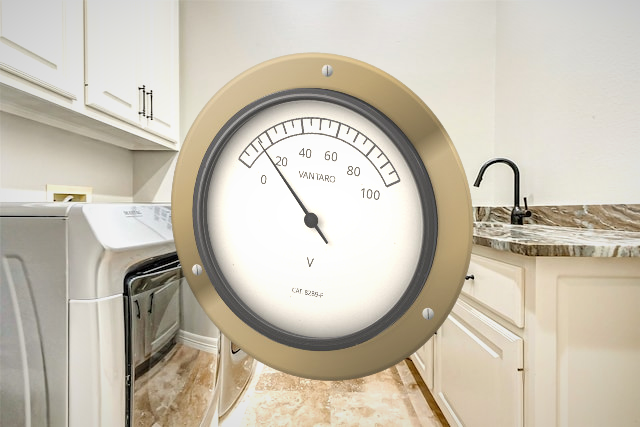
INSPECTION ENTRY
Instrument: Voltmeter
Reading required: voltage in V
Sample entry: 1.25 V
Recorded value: 15 V
